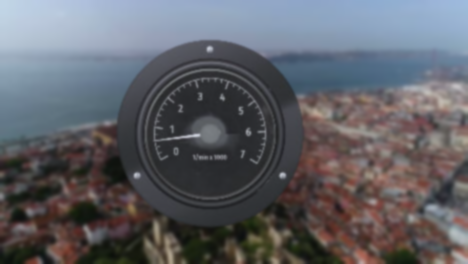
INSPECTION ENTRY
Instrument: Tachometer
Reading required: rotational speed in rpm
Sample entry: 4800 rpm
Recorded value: 600 rpm
